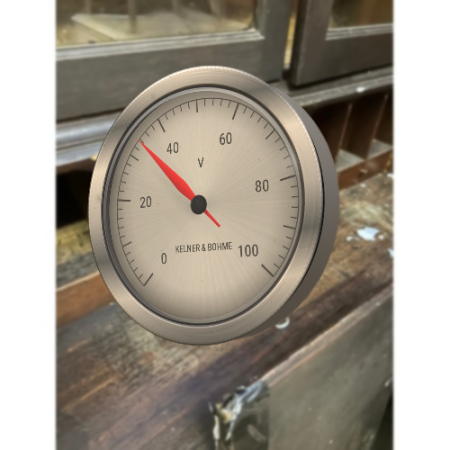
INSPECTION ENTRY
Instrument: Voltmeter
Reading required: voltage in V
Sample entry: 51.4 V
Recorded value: 34 V
